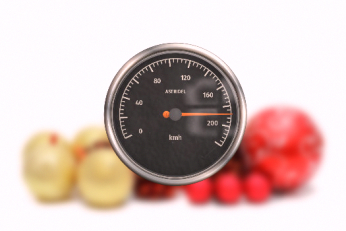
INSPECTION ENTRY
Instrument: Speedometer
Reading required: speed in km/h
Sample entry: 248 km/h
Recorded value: 188 km/h
